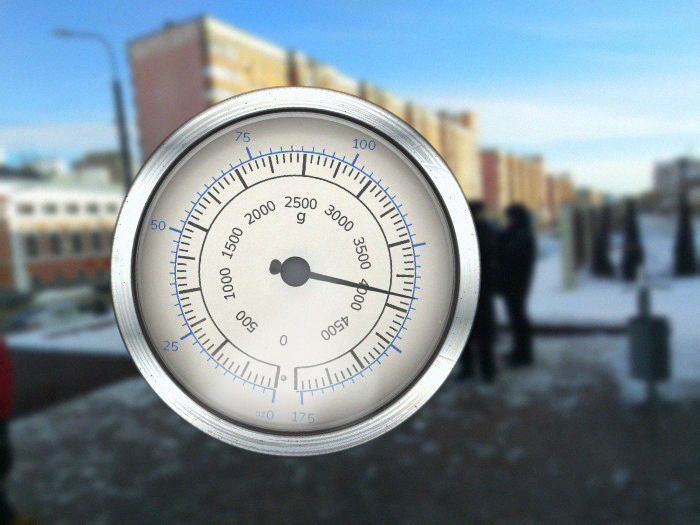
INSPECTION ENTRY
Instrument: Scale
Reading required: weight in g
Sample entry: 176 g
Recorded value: 3900 g
